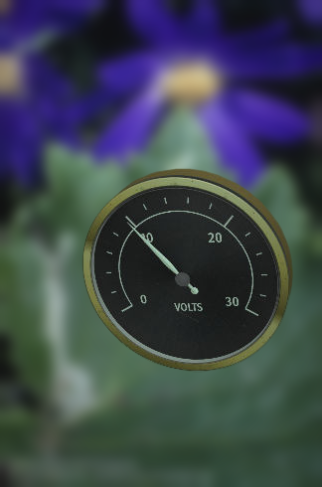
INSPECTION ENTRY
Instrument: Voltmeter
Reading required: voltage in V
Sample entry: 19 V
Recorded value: 10 V
